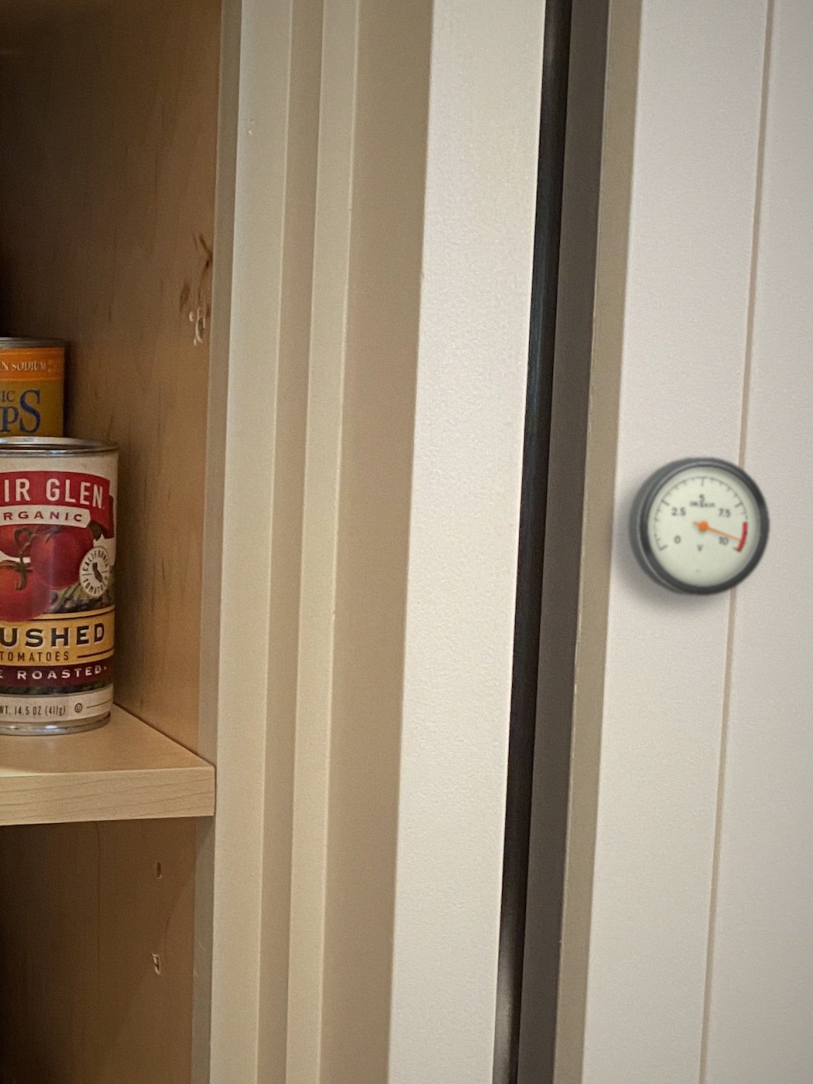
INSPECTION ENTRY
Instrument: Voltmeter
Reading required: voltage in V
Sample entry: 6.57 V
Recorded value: 9.5 V
